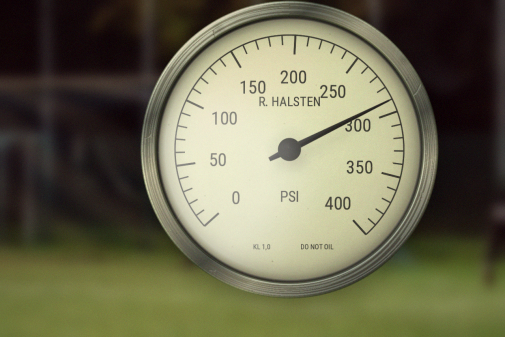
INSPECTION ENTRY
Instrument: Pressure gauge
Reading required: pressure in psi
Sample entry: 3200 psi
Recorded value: 290 psi
